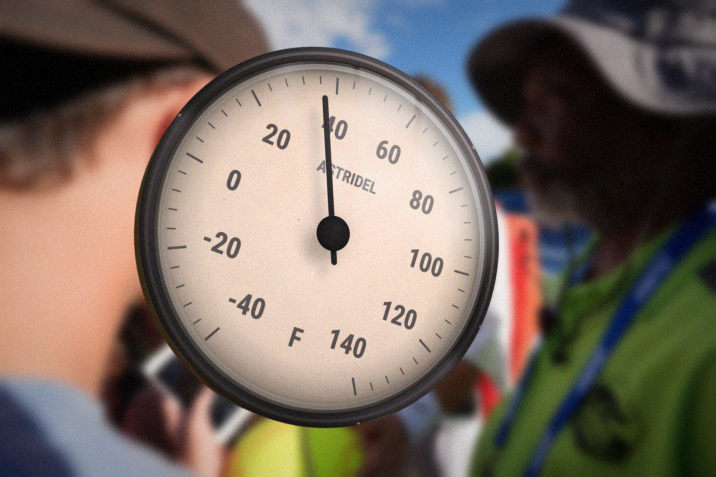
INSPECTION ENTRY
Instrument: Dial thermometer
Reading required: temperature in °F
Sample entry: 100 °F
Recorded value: 36 °F
